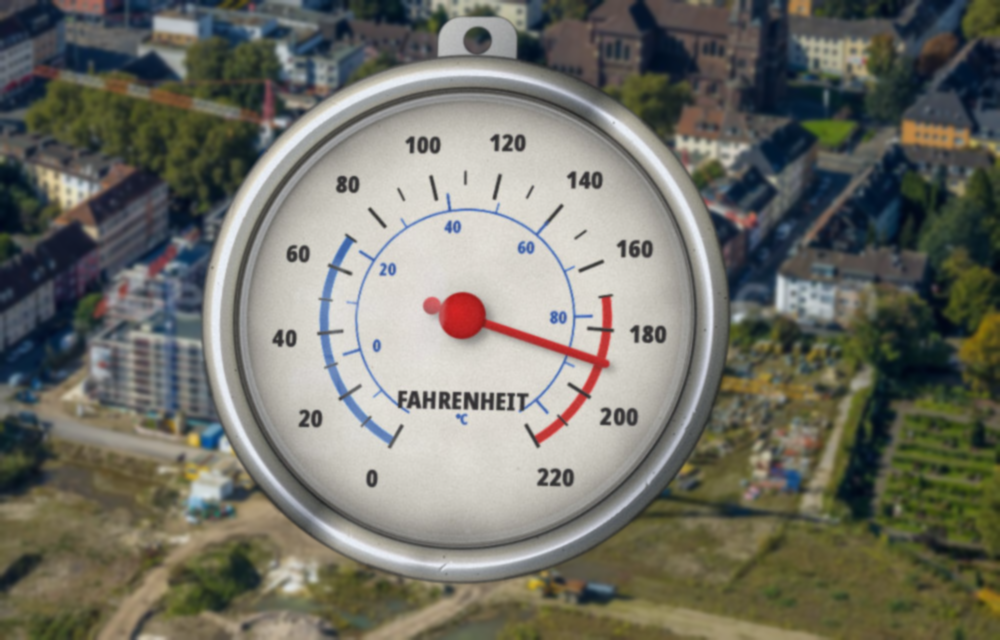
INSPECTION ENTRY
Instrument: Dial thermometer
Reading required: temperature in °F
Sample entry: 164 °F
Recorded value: 190 °F
